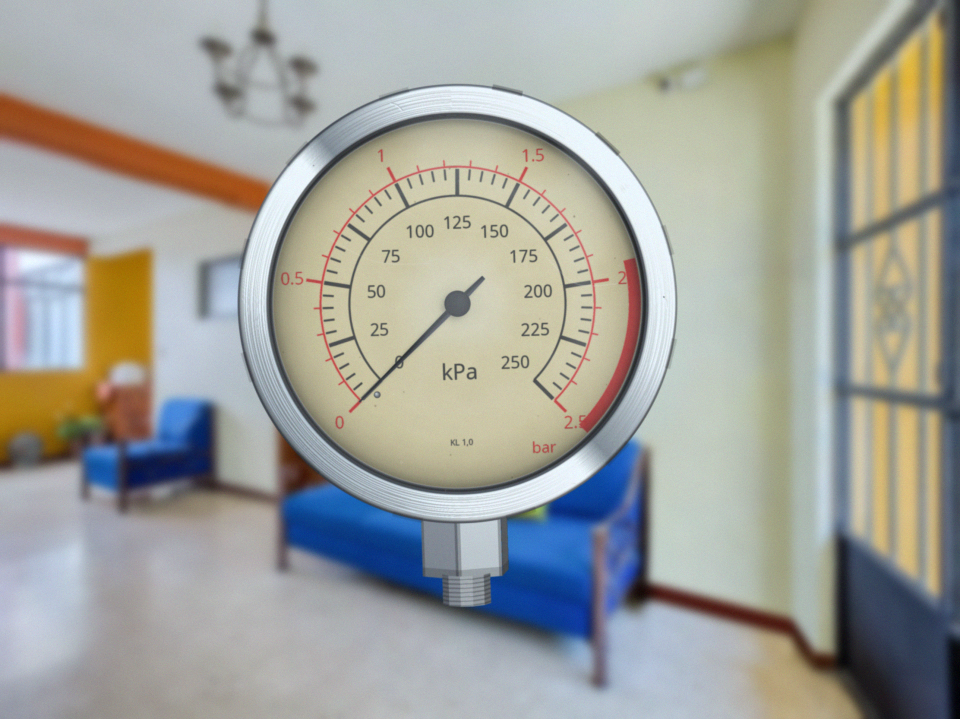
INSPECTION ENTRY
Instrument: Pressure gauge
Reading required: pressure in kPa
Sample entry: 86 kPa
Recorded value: 0 kPa
